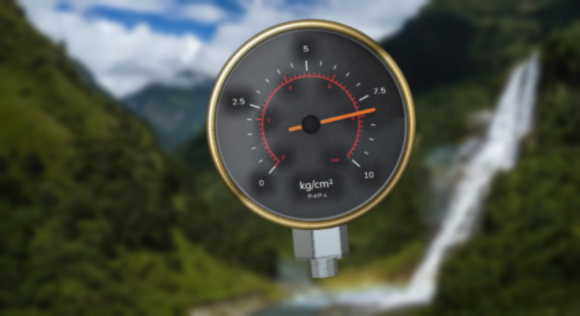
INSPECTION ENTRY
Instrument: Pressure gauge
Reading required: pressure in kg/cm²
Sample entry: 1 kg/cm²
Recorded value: 8 kg/cm²
